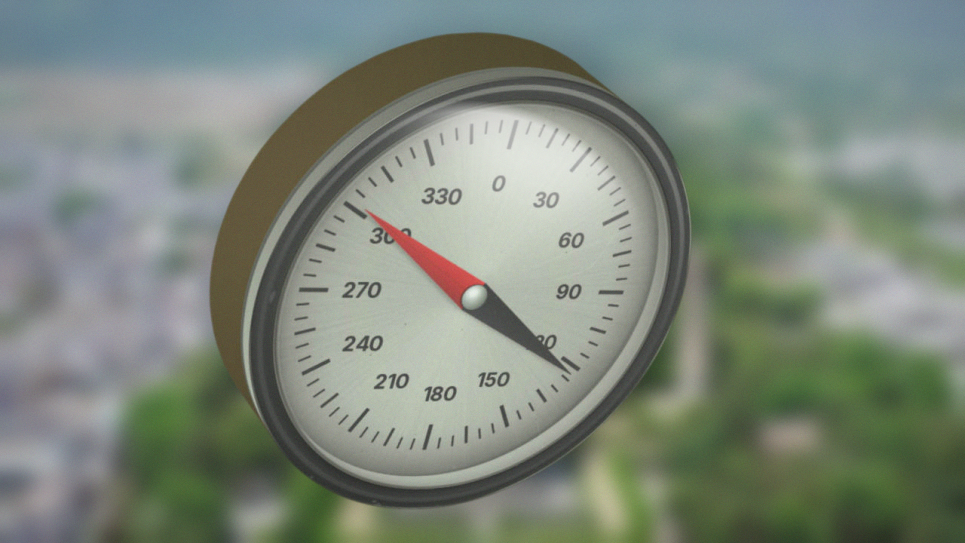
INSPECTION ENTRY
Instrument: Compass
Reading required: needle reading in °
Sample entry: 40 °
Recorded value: 302.5 °
